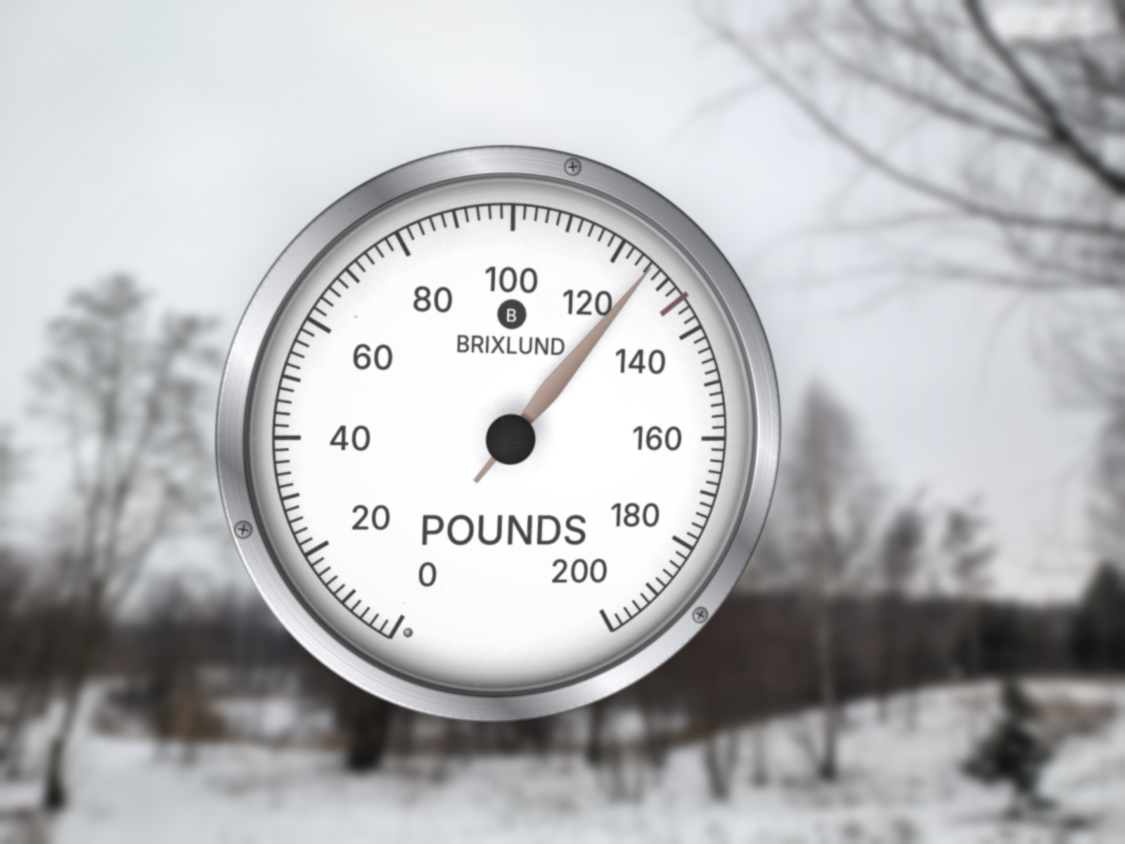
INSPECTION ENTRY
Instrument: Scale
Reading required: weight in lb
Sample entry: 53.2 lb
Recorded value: 126 lb
